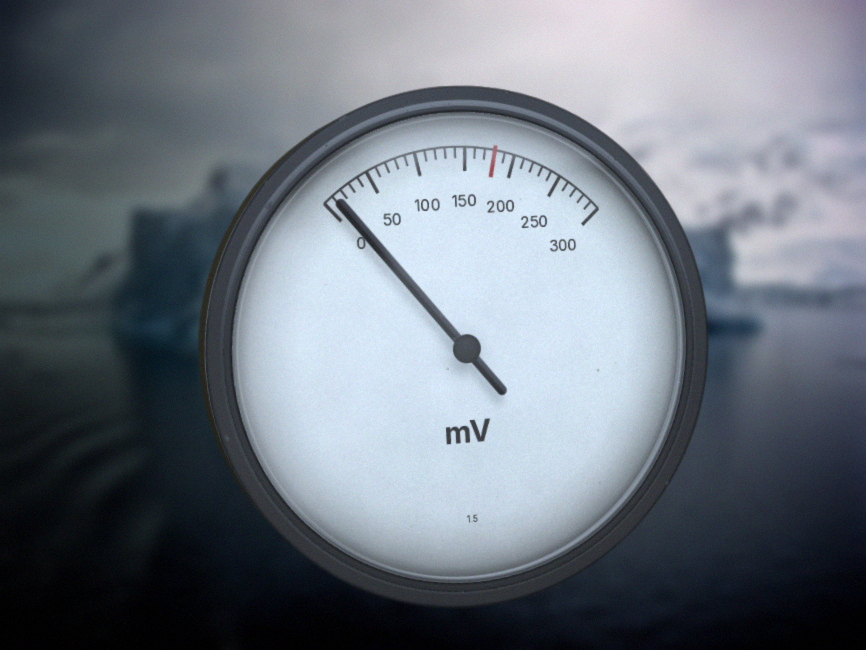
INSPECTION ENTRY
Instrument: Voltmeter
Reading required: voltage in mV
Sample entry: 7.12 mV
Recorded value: 10 mV
